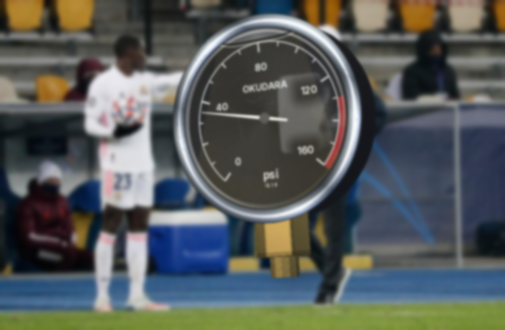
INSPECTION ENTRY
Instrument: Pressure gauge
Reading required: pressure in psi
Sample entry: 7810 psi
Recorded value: 35 psi
